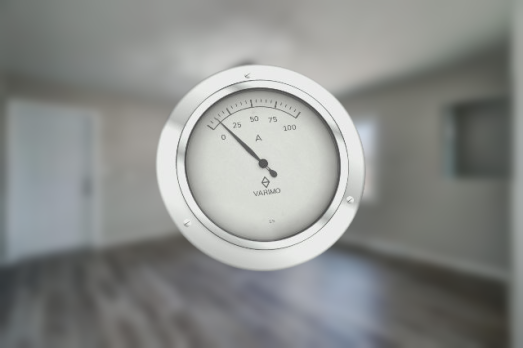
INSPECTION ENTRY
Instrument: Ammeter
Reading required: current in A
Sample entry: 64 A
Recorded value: 10 A
